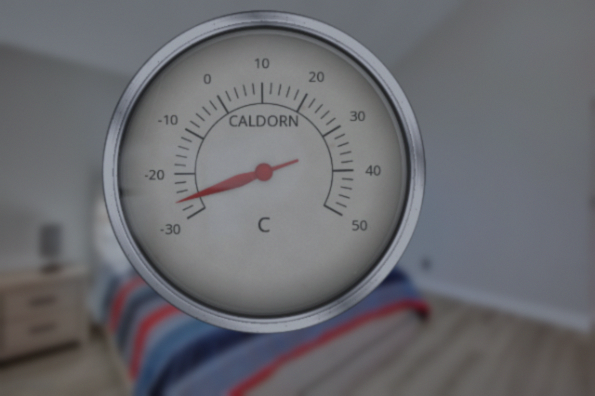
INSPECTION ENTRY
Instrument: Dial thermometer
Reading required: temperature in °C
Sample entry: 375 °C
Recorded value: -26 °C
